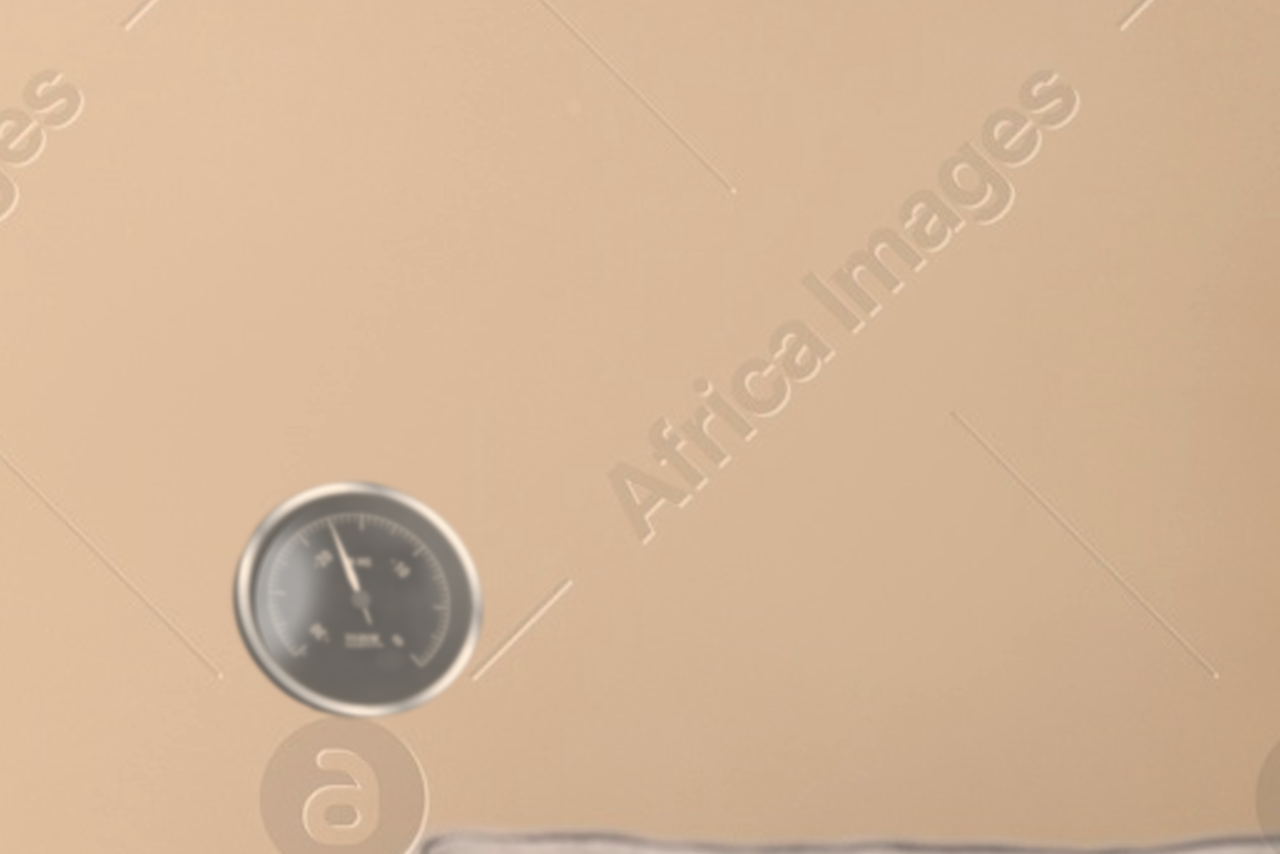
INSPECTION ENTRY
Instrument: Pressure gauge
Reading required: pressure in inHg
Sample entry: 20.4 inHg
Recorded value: -17.5 inHg
